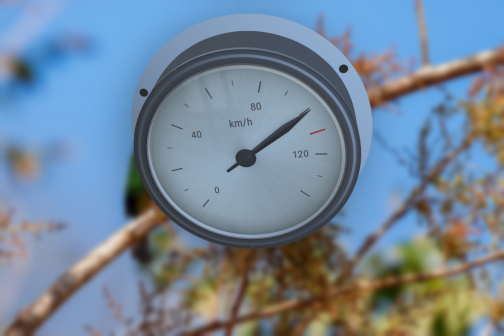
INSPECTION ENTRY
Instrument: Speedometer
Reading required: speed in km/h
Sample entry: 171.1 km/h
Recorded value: 100 km/h
